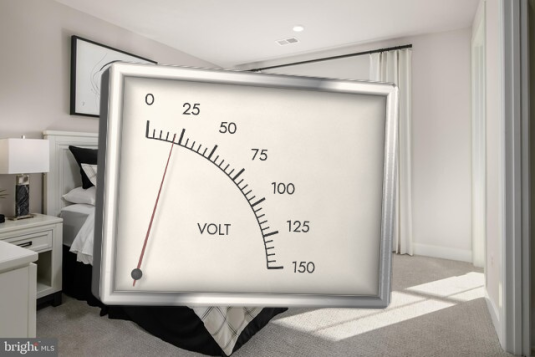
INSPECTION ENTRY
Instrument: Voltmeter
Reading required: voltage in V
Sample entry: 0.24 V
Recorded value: 20 V
